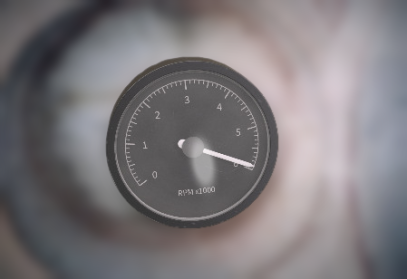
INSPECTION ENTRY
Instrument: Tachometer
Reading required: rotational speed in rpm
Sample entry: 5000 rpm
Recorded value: 5900 rpm
